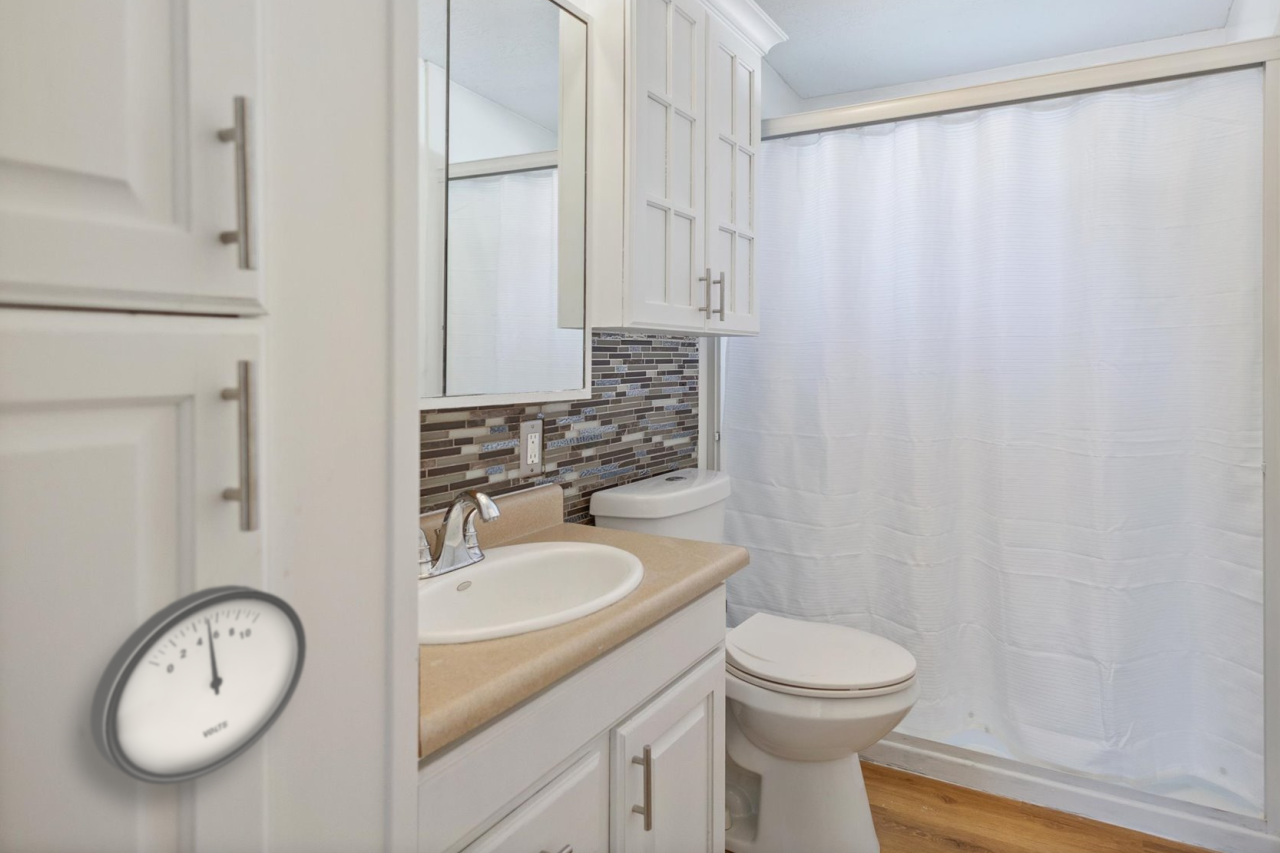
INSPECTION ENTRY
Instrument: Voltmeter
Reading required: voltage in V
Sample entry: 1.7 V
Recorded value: 5 V
